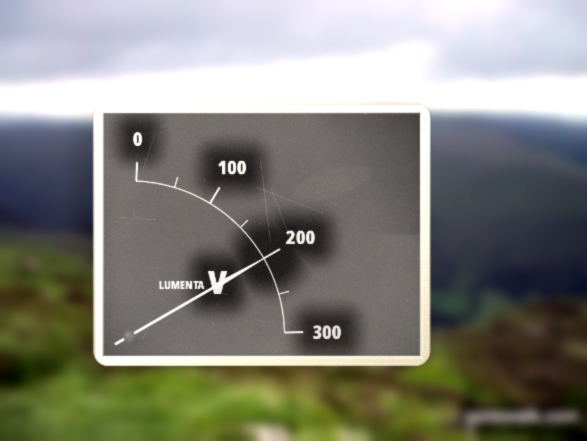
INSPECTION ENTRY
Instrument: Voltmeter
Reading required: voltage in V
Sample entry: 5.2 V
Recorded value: 200 V
